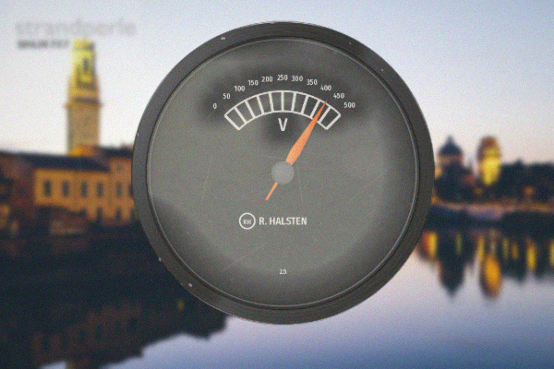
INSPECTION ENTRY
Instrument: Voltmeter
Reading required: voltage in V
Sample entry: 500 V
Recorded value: 425 V
